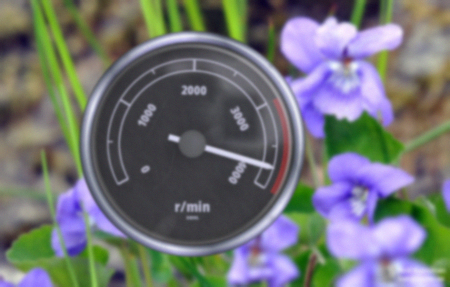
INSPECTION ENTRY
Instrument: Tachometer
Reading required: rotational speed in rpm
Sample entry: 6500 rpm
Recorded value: 3750 rpm
